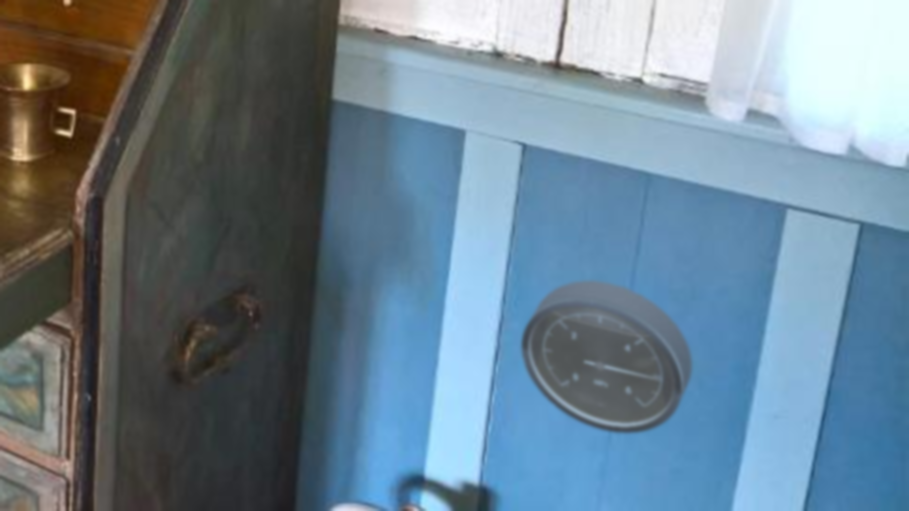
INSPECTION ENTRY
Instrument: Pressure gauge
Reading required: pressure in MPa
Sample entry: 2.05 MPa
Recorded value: 5 MPa
